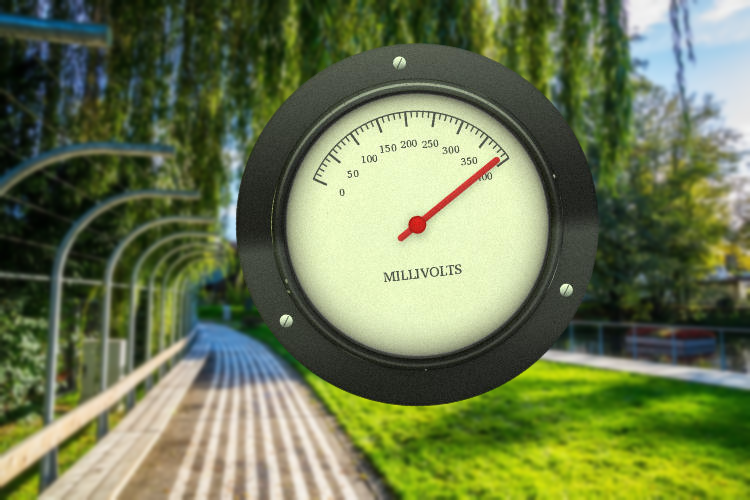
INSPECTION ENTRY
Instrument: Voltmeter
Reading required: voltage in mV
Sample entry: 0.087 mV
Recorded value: 390 mV
